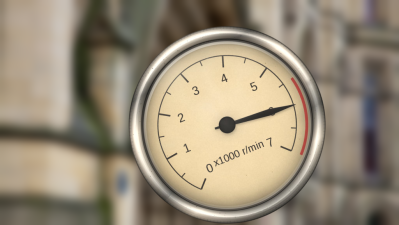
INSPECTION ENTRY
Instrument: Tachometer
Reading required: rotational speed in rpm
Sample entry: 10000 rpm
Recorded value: 6000 rpm
